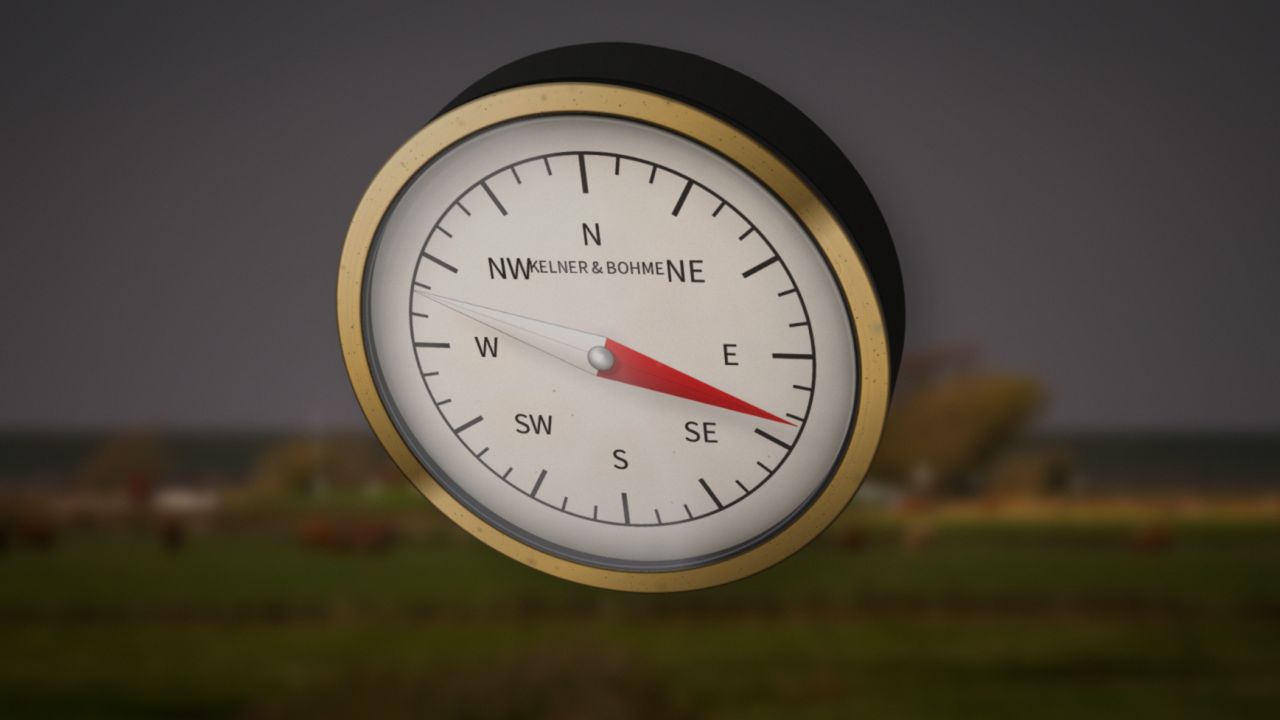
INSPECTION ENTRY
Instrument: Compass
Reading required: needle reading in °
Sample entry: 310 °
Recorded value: 110 °
